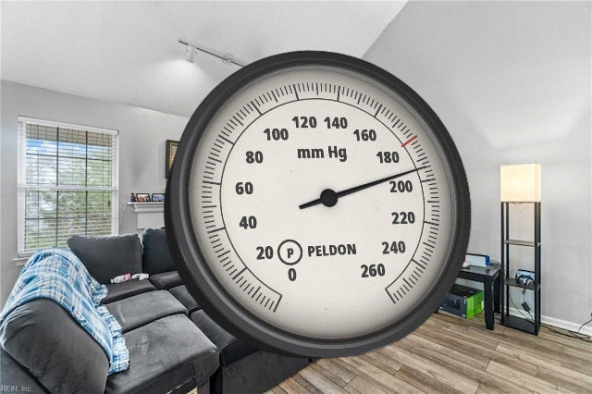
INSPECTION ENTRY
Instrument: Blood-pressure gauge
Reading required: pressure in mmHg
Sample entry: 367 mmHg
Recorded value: 194 mmHg
